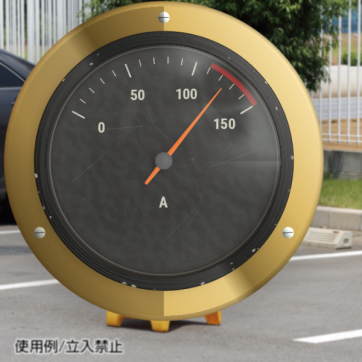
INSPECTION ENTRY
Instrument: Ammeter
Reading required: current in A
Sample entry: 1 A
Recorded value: 125 A
